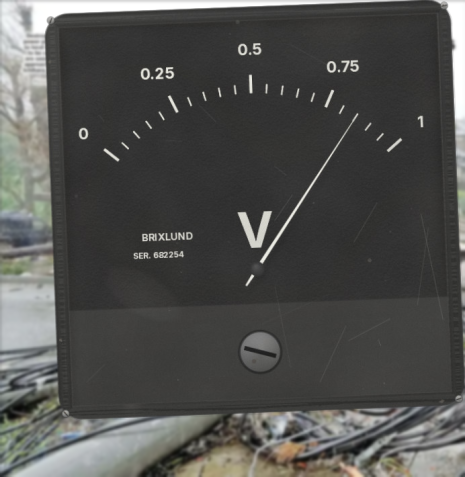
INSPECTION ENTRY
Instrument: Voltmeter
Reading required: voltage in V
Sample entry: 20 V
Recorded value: 0.85 V
